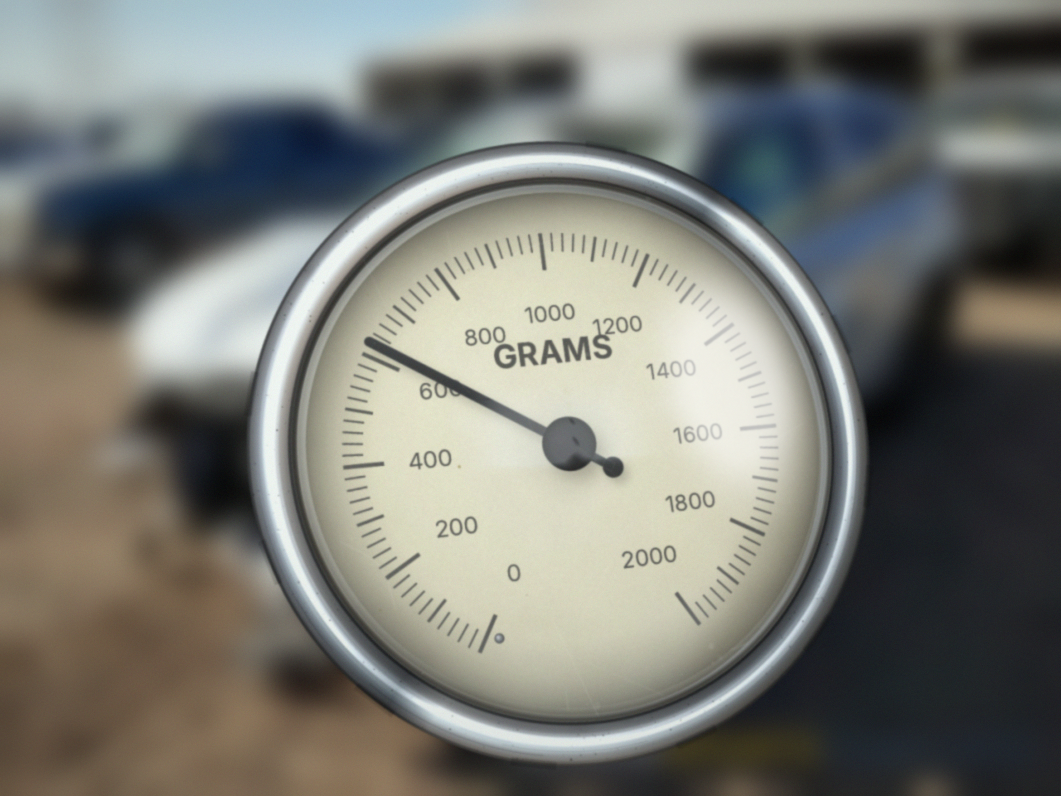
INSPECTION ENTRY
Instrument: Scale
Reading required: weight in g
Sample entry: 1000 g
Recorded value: 620 g
